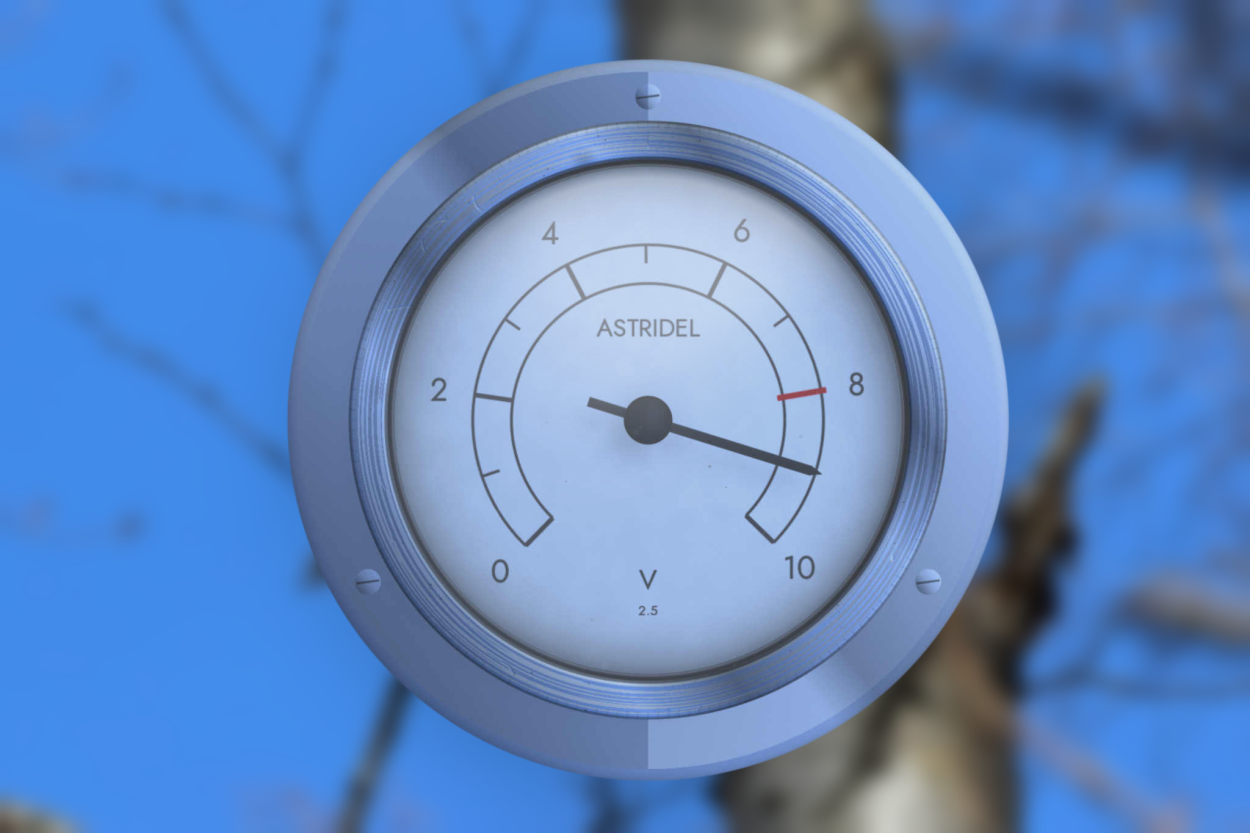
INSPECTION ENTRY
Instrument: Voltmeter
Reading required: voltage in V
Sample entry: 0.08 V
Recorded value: 9 V
